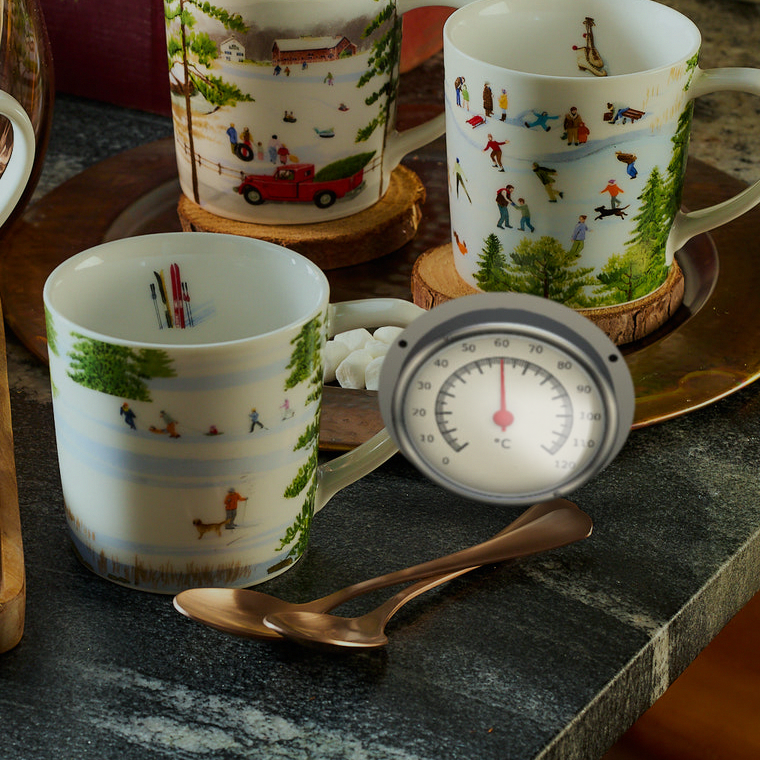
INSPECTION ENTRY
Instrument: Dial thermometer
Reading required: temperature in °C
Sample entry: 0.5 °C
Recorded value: 60 °C
